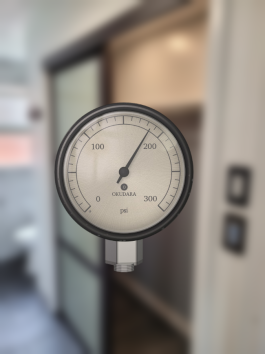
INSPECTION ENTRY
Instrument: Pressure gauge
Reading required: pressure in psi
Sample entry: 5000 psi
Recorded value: 185 psi
